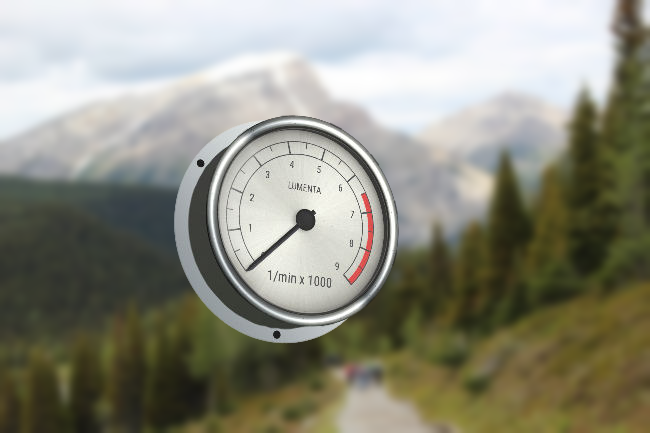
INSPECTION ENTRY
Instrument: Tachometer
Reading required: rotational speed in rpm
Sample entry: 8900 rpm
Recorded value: 0 rpm
